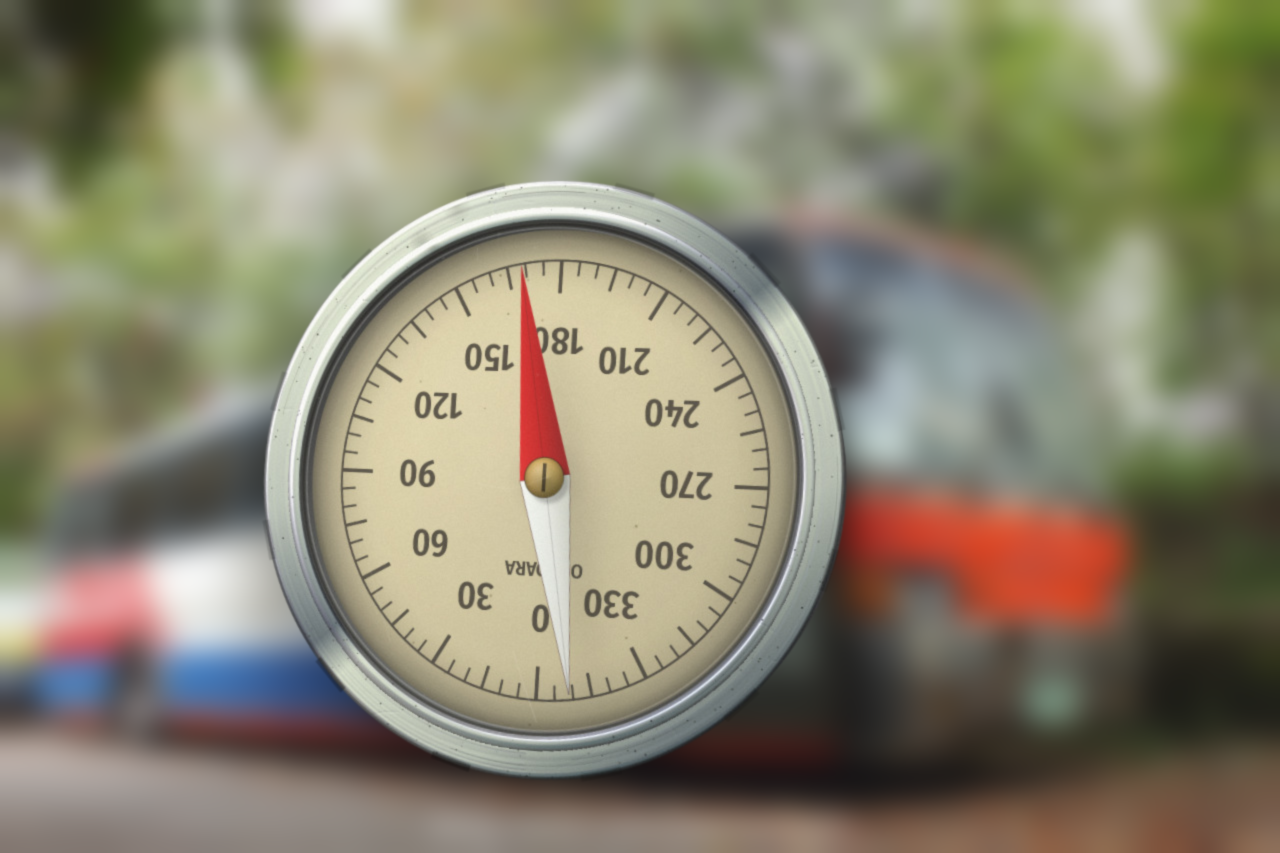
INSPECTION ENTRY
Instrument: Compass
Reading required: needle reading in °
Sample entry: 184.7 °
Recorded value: 170 °
